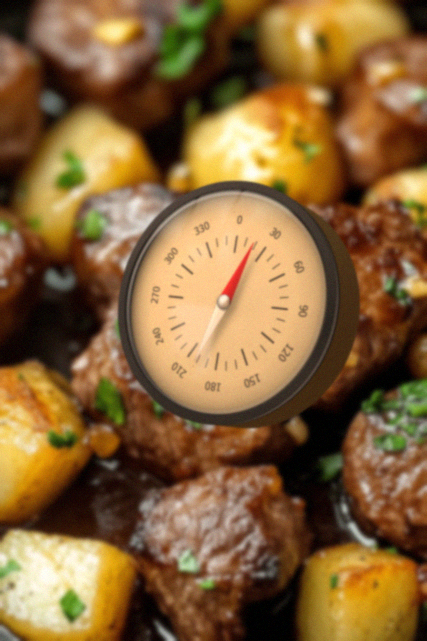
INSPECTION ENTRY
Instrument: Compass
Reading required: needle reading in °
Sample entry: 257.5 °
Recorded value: 20 °
